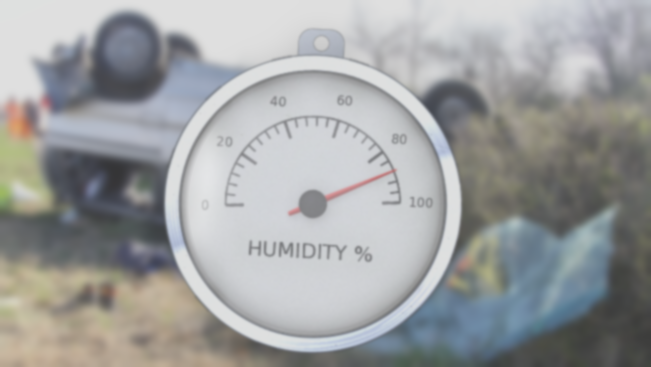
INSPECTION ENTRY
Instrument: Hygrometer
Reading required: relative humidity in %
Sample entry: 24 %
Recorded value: 88 %
